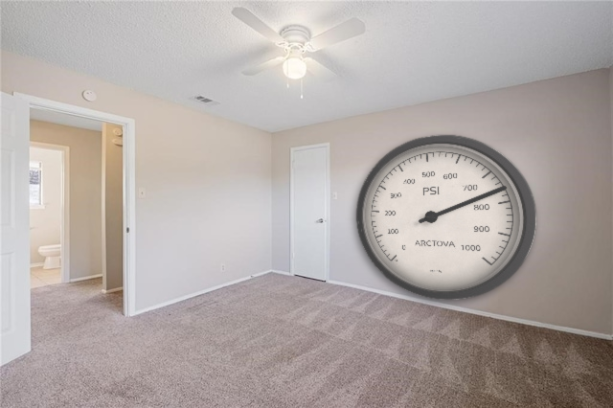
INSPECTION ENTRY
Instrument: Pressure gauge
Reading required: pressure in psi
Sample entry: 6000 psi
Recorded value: 760 psi
